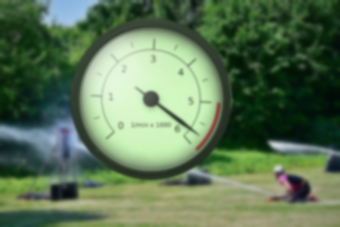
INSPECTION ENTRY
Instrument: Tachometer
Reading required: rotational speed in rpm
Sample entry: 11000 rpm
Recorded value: 5750 rpm
